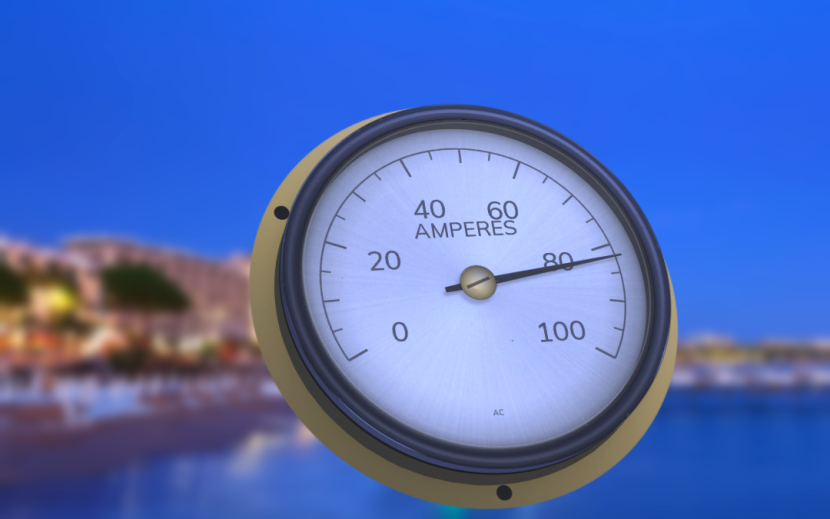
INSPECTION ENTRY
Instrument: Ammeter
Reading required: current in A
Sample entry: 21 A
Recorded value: 82.5 A
